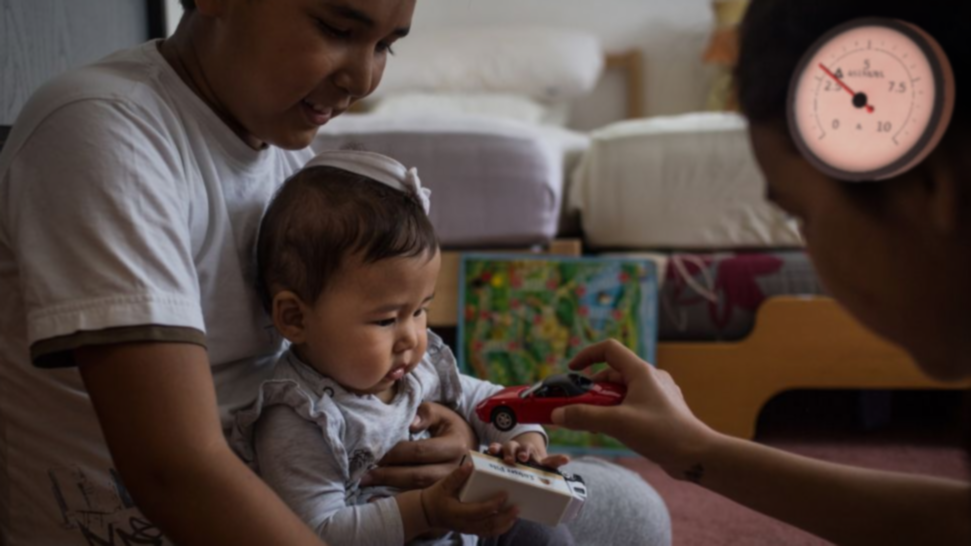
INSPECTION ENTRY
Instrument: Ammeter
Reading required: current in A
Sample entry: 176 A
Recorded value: 3 A
